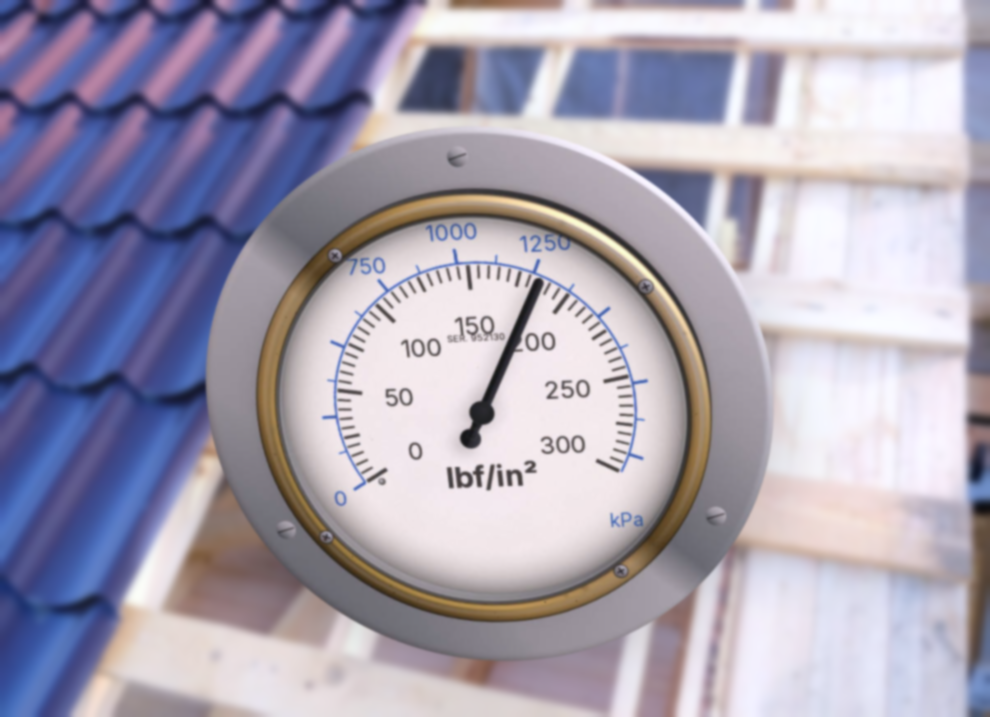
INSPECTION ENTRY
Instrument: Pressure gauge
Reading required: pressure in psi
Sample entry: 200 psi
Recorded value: 185 psi
